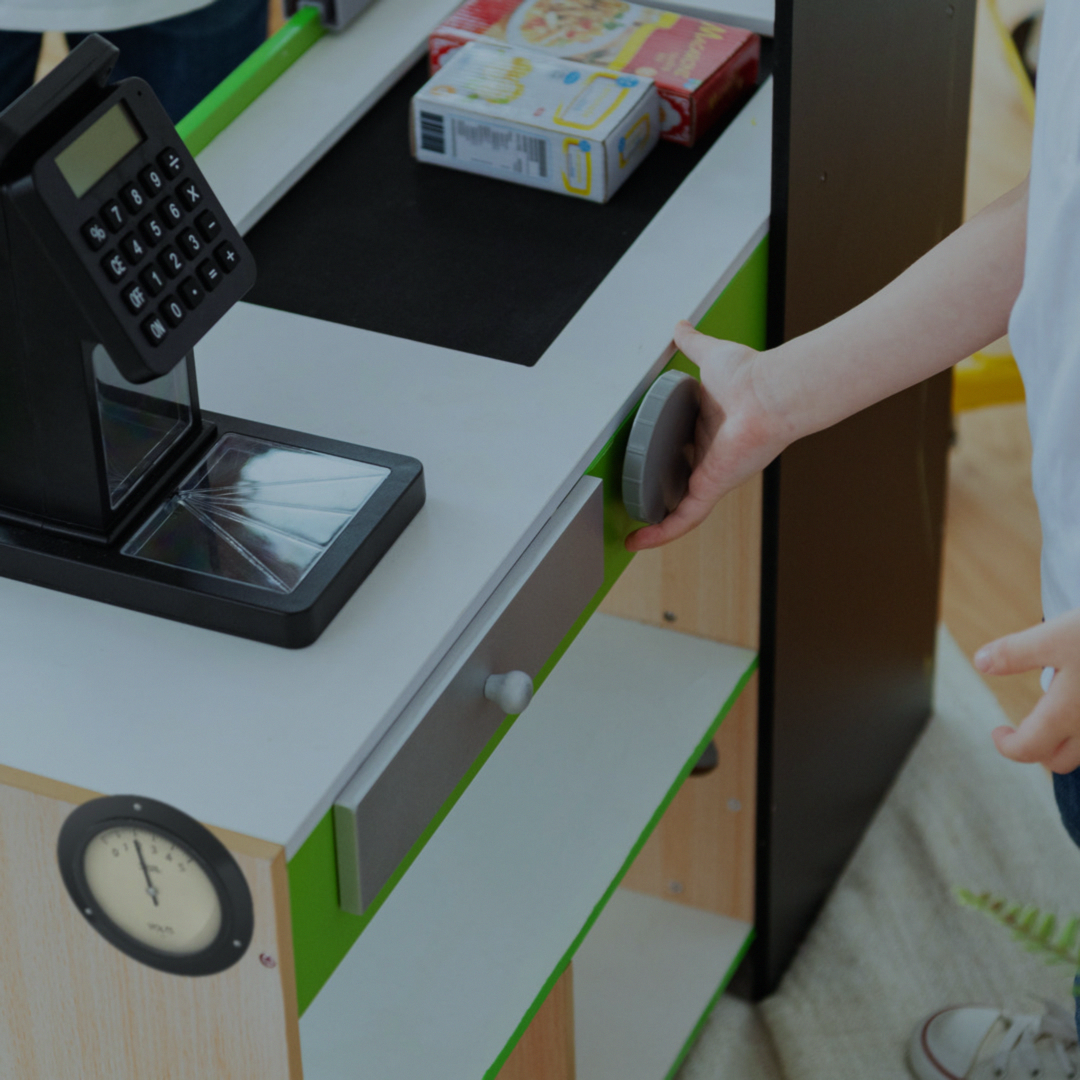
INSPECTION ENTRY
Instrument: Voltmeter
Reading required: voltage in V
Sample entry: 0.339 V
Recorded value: 2 V
